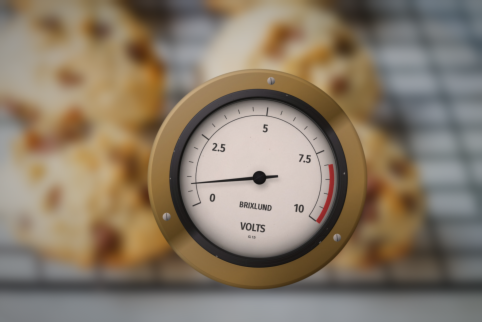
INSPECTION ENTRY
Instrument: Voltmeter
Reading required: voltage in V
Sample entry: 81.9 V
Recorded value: 0.75 V
